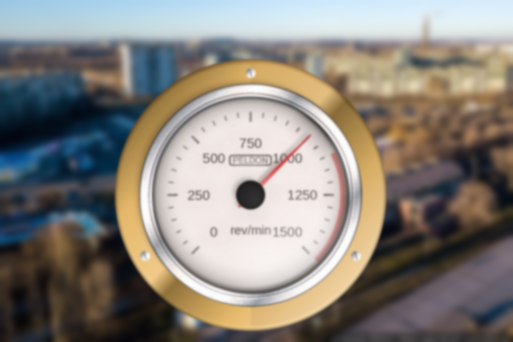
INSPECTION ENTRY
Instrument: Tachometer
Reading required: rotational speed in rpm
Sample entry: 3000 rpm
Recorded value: 1000 rpm
